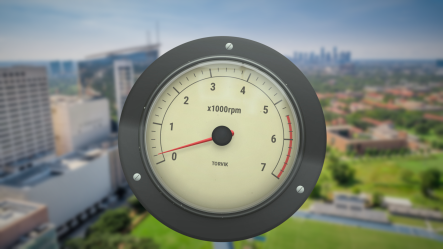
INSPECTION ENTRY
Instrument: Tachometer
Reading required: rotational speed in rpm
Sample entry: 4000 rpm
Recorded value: 200 rpm
